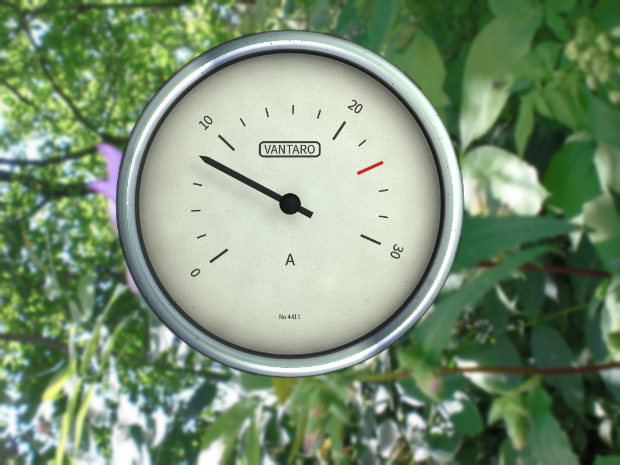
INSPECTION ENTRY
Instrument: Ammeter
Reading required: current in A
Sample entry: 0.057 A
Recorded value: 8 A
